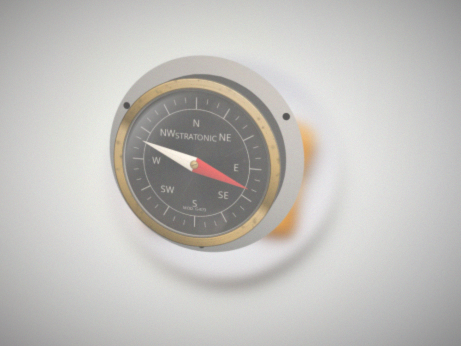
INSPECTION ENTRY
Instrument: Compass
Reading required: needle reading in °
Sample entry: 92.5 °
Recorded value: 110 °
